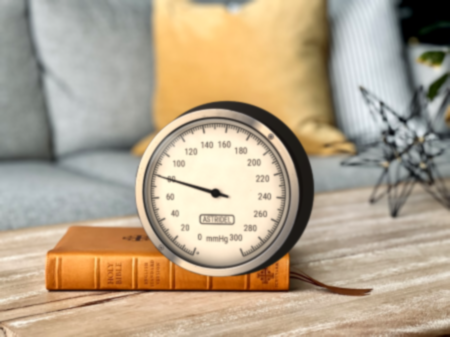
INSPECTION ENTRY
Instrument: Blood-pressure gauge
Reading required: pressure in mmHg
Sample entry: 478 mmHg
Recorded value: 80 mmHg
